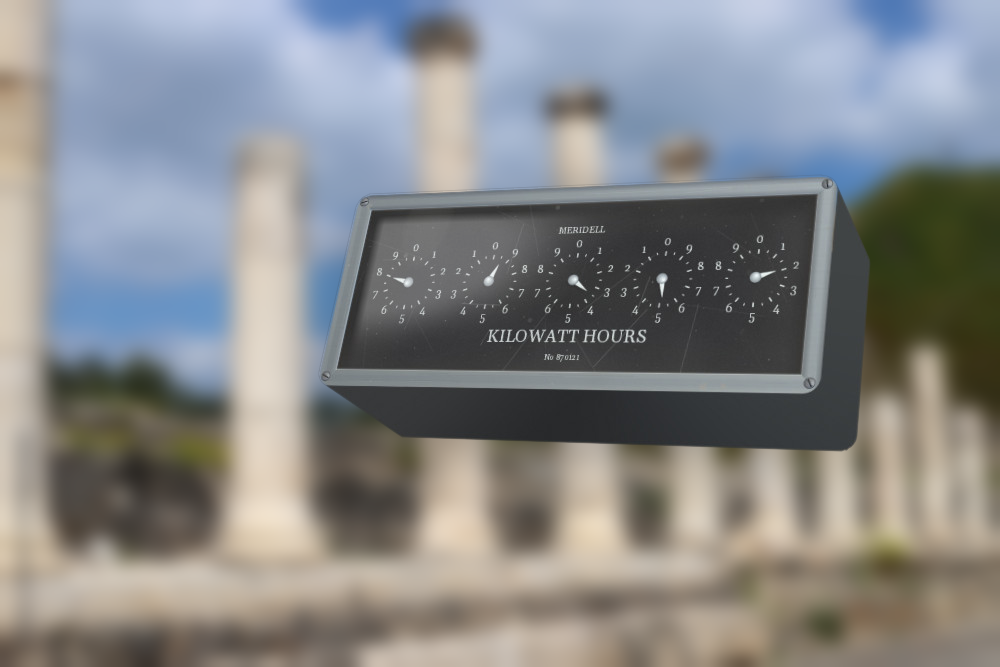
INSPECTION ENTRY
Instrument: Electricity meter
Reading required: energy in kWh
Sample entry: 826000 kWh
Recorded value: 79352 kWh
